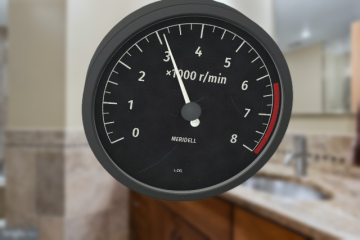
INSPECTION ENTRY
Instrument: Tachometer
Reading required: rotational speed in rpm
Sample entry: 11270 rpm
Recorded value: 3125 rpm
